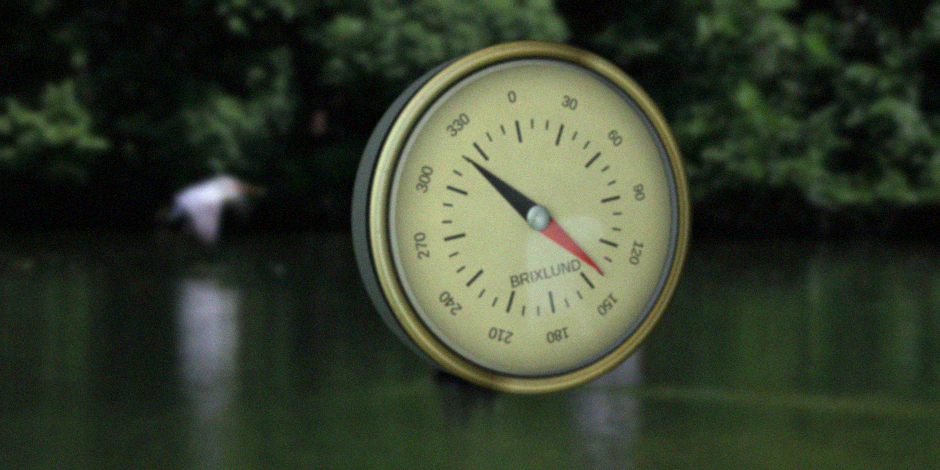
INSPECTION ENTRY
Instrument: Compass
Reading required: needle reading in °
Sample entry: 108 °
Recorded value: 140 °
